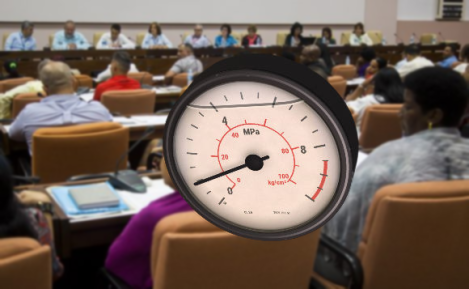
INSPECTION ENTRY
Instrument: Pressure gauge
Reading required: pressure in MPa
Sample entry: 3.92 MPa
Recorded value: 1 MPa
